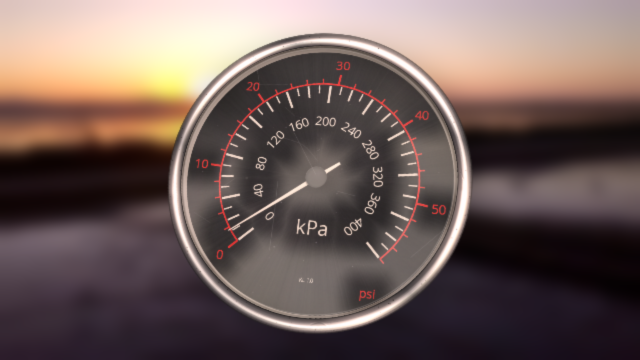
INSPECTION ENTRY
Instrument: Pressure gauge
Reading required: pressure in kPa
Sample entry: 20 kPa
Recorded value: 10 kPa
